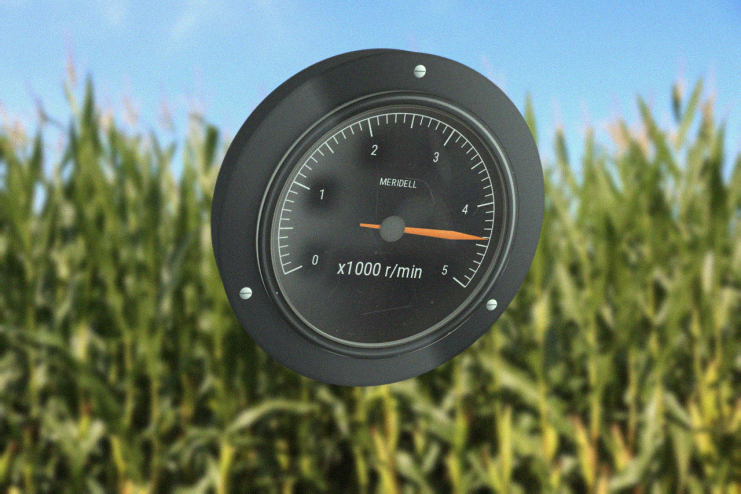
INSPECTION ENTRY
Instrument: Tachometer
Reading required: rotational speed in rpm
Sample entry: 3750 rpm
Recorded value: 4400 rpm
